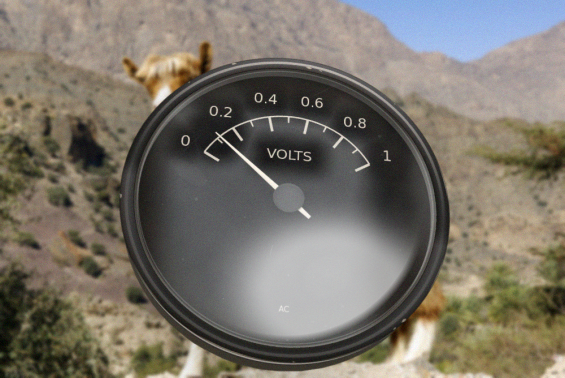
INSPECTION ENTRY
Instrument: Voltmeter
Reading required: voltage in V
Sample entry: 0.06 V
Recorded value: 0.1 V
